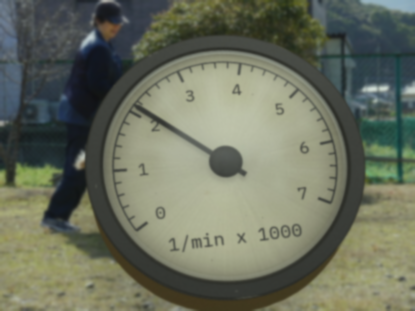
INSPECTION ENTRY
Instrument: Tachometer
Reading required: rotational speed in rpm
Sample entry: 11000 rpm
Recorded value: 2100 rpm
